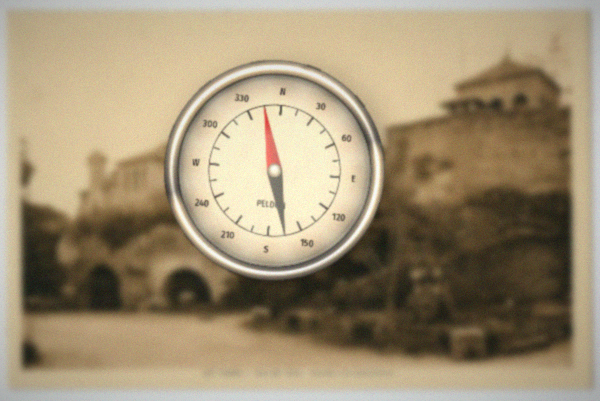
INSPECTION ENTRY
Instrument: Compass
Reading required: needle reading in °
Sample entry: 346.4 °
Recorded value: 345 °
